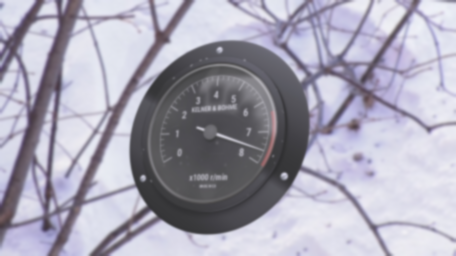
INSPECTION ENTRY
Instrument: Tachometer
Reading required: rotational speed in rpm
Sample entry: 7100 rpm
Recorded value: 7600 rpm
